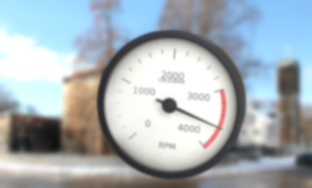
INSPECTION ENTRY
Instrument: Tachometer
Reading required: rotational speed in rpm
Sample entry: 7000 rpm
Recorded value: 3600 rpm
